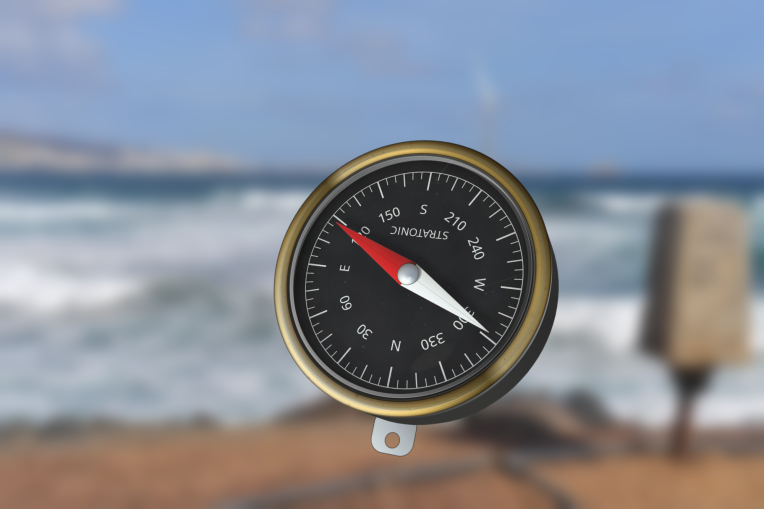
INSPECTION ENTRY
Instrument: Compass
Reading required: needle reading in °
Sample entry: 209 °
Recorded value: 117.5 °
